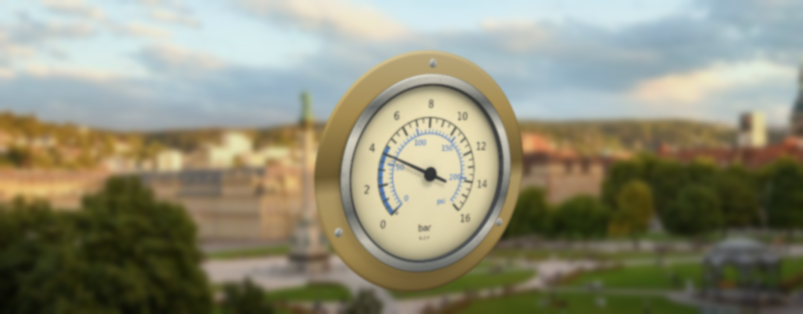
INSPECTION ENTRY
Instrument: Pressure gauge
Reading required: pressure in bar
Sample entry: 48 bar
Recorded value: 4 bar
